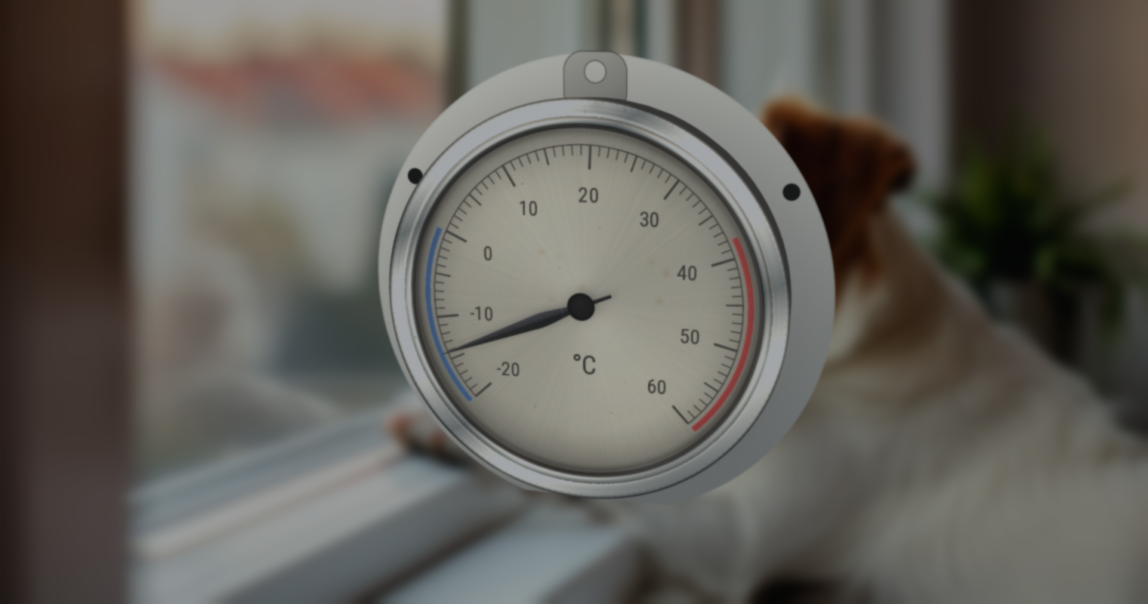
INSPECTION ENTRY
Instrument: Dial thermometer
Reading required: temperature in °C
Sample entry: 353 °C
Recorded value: -14 °C
